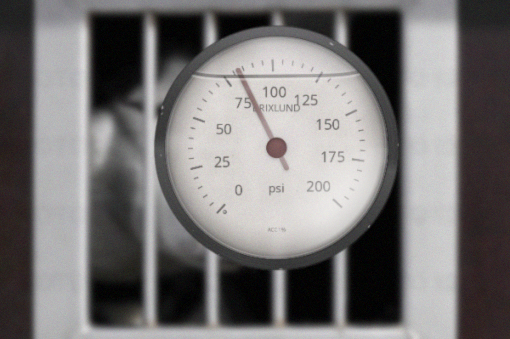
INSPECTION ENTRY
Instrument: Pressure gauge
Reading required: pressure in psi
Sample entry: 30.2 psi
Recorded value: 82.5 psi
